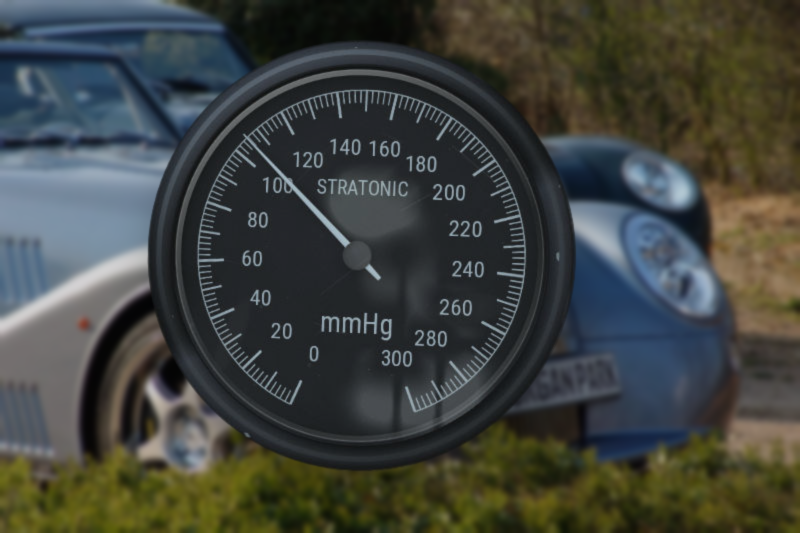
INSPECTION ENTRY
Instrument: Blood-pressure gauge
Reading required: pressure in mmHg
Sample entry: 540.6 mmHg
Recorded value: 106 mmHg
